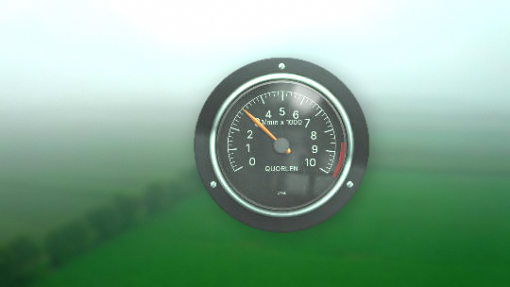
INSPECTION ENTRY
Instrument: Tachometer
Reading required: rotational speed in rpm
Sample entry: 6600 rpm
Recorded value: 3000 rpm
